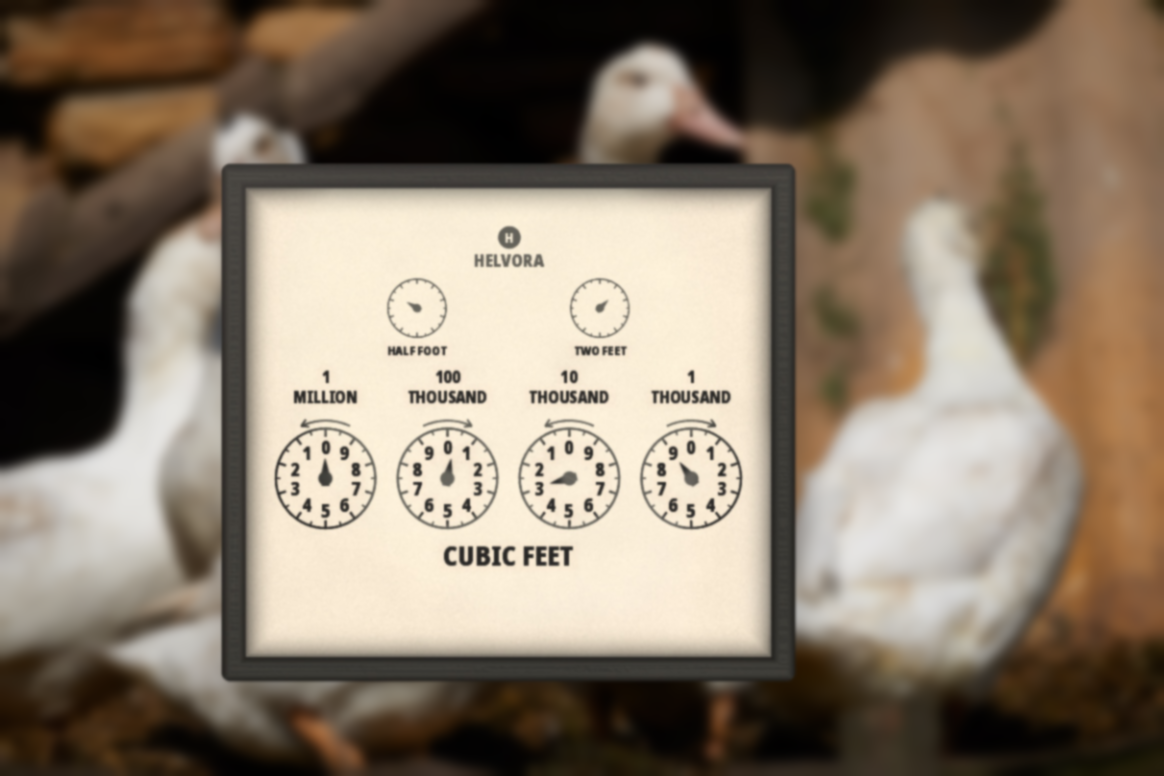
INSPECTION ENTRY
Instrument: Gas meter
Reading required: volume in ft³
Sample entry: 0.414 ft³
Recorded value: 2900 ft³
